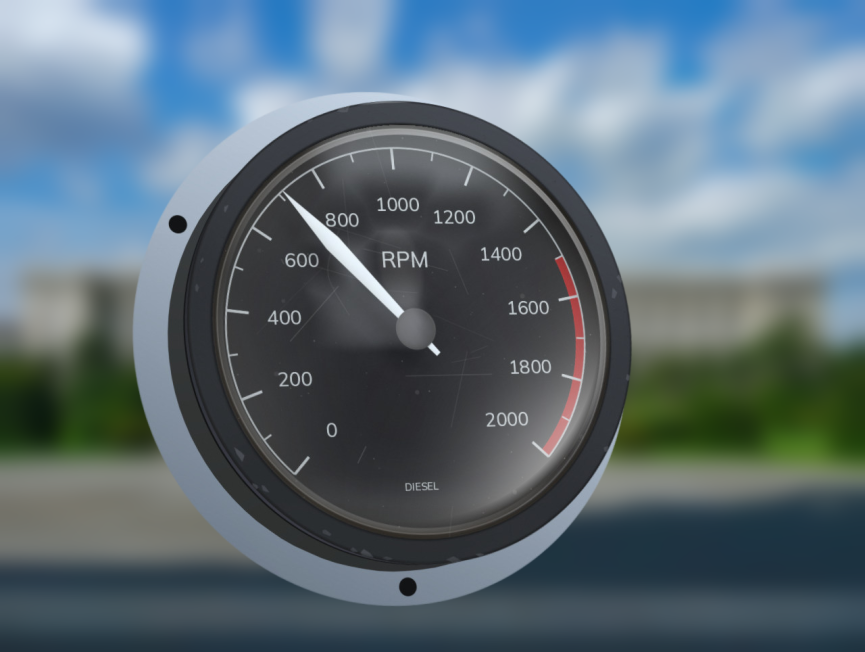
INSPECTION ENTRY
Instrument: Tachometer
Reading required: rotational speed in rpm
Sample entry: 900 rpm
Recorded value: 700 rpm
